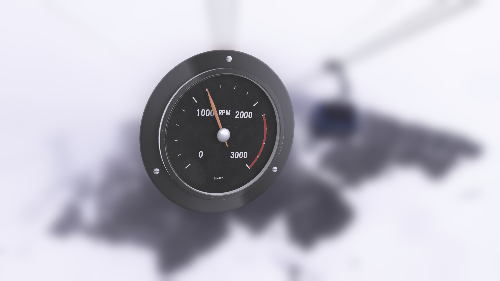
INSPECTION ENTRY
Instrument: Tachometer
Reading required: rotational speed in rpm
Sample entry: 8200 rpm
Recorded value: 1200 rpm
